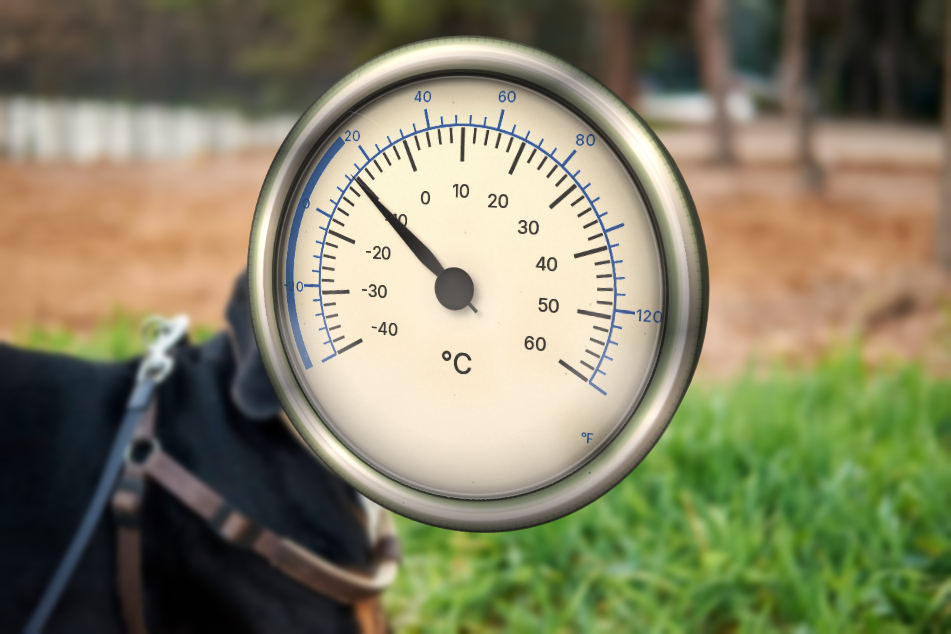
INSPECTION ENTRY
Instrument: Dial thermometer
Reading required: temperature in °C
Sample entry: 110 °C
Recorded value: -10 °C
